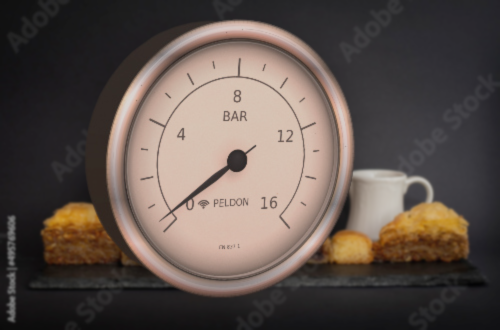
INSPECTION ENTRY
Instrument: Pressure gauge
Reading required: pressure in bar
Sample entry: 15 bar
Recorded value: 0.5 bar
